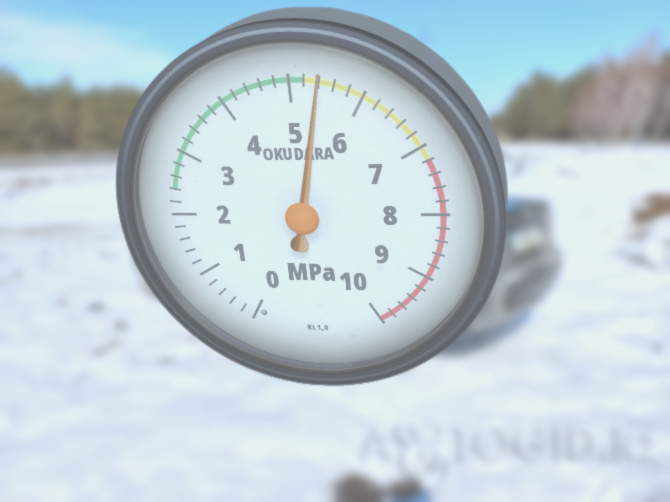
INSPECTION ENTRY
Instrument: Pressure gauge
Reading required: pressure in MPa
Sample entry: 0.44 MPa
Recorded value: 5.4 MPa
